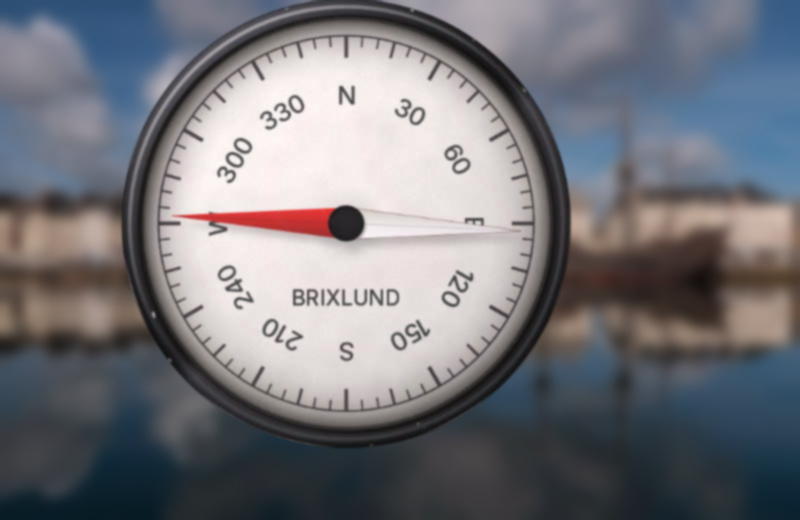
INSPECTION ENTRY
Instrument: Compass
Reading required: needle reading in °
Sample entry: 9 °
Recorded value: 272.5 °
